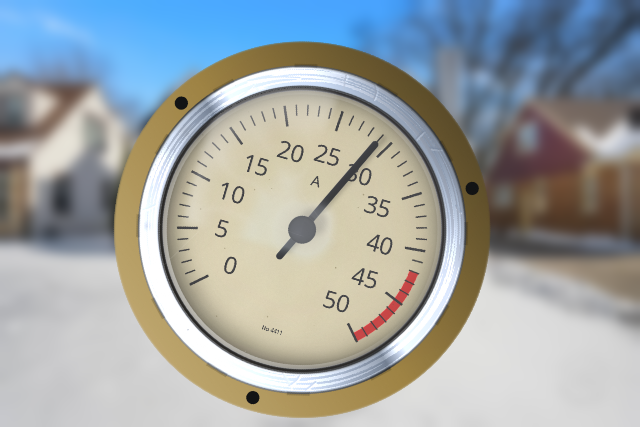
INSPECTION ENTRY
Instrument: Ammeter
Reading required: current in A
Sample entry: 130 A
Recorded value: 29 A
